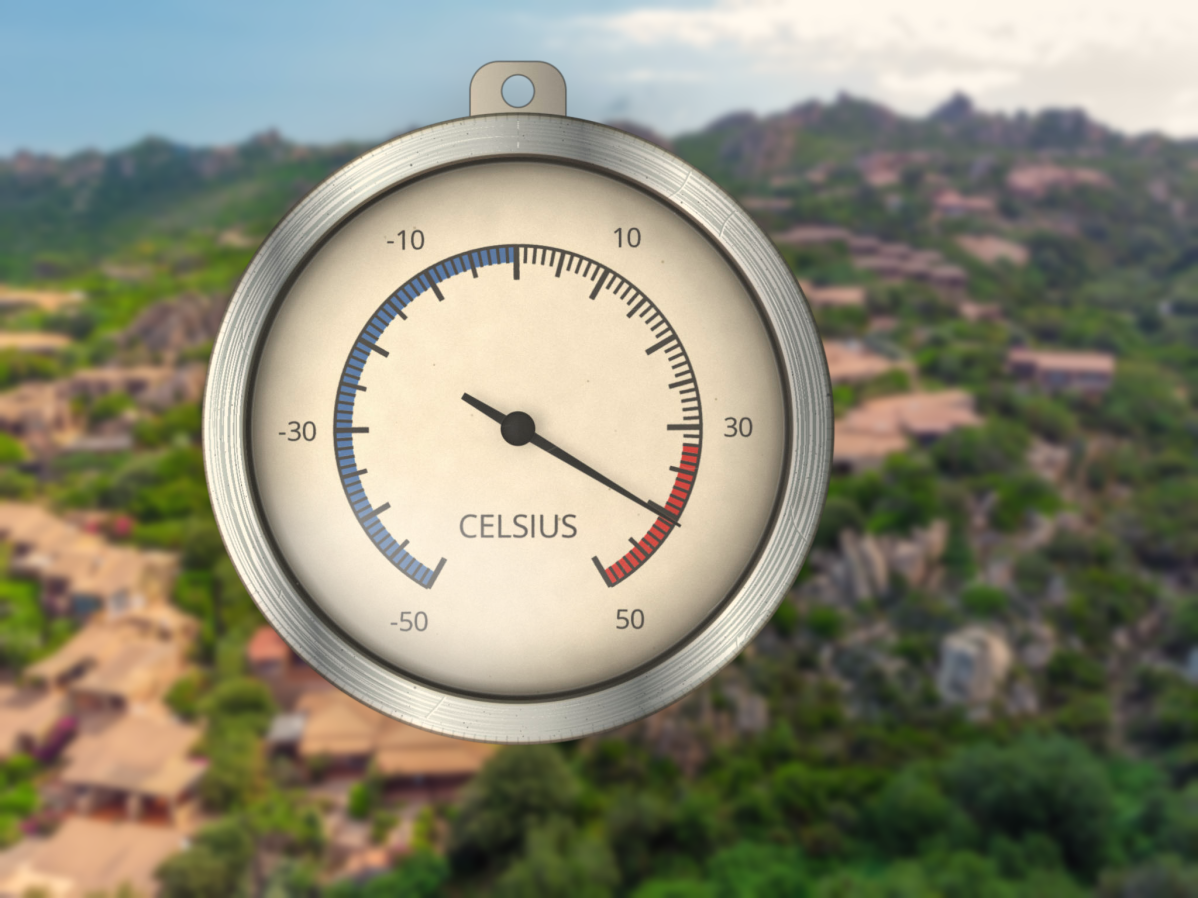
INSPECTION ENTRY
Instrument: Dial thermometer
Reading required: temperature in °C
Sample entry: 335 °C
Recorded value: 40.5 °C
